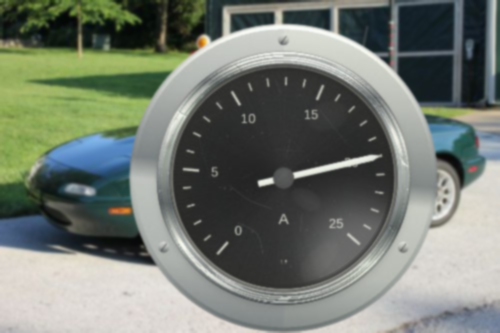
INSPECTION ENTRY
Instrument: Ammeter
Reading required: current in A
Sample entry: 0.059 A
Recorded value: 20 A
